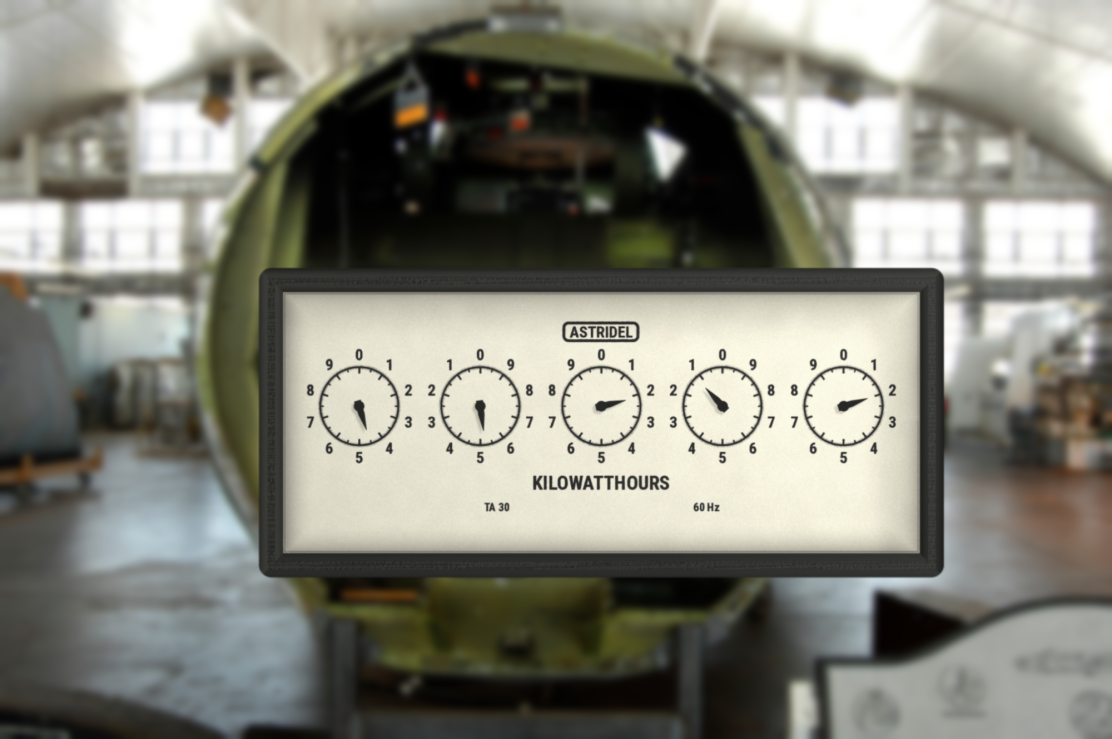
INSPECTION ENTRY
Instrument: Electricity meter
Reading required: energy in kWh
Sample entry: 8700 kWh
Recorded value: 45212 kWh
